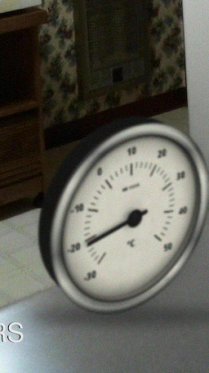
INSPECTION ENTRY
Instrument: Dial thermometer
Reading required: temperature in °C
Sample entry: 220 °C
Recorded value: -20 °C
